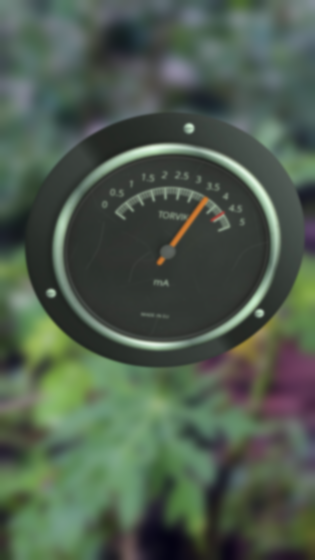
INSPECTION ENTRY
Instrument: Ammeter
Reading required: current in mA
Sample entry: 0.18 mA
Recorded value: 3.5 mA
